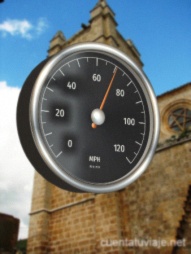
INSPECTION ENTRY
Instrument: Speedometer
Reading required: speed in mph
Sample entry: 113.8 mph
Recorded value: 70 mph
